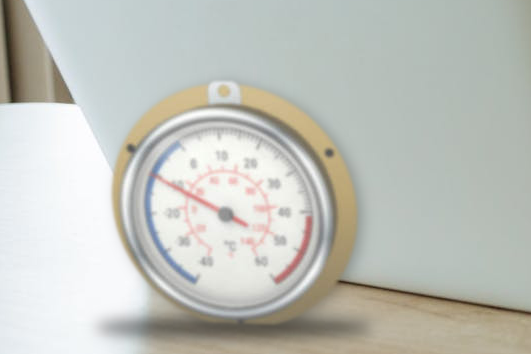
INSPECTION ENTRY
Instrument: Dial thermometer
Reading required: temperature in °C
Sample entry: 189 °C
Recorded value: -10 °C
